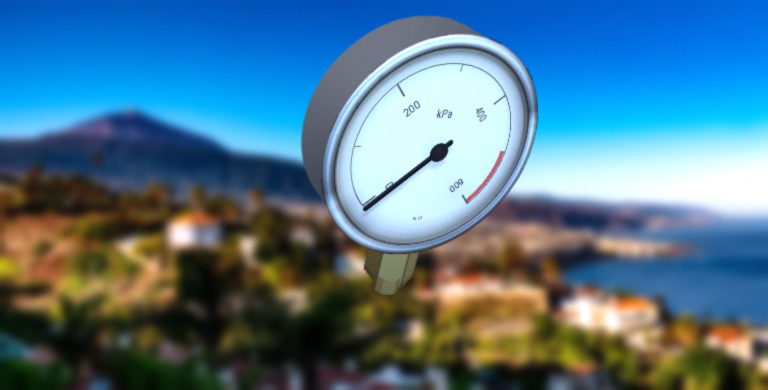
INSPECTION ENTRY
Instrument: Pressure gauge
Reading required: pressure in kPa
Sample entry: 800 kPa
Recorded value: 0 kPa
